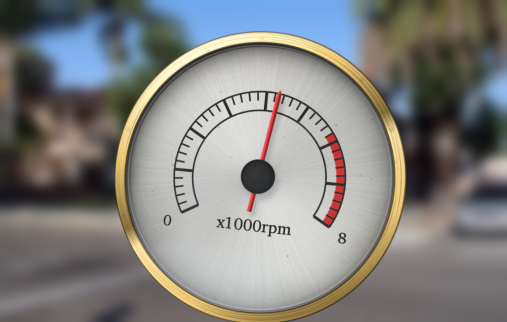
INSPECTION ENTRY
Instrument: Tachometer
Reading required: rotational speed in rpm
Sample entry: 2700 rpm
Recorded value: 4300 rpm
